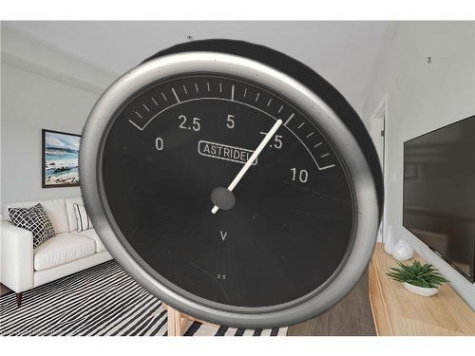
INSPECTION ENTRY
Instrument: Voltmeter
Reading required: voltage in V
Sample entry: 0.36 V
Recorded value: 7.25 V
